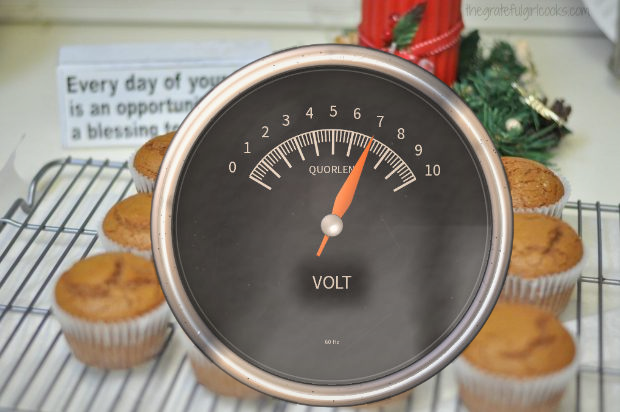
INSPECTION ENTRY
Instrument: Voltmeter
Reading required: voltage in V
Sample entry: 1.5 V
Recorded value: 7 V
